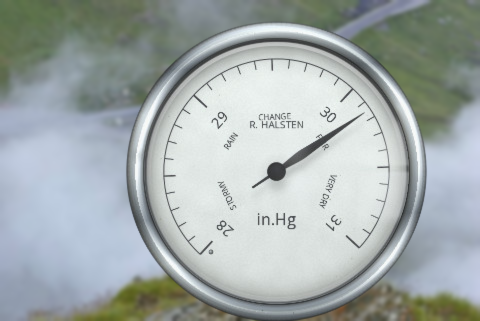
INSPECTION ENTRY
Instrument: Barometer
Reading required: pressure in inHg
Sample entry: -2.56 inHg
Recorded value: 30.15 inHg
